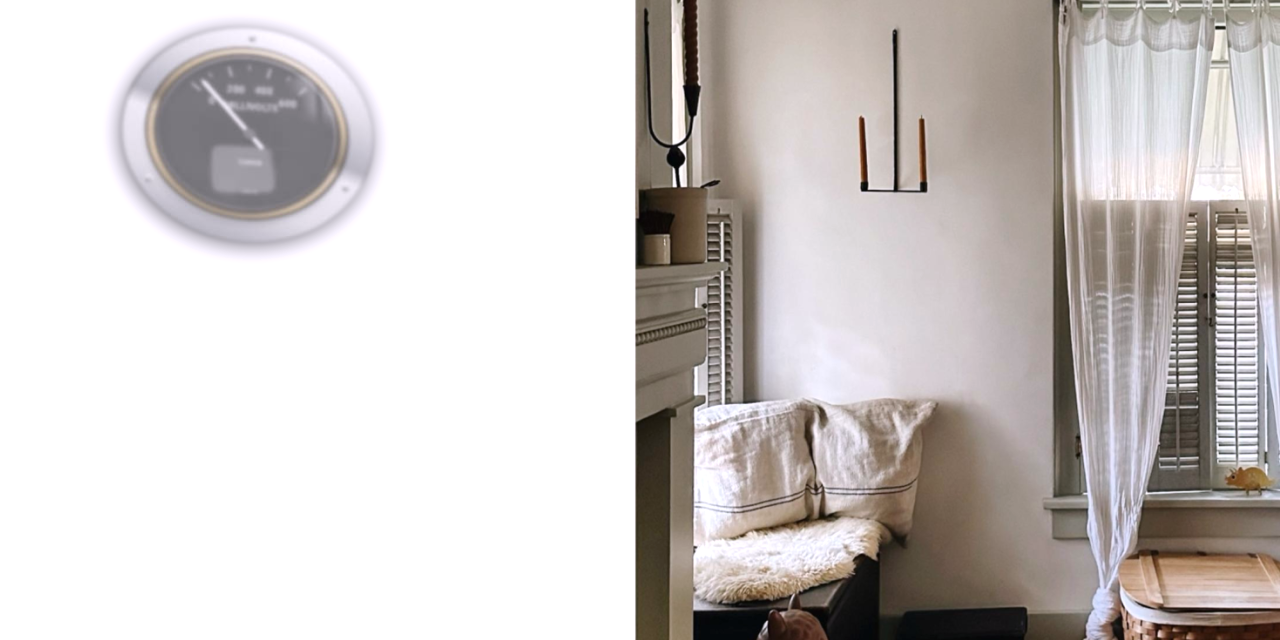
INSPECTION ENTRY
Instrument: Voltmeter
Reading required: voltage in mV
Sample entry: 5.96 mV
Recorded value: 50 mV
